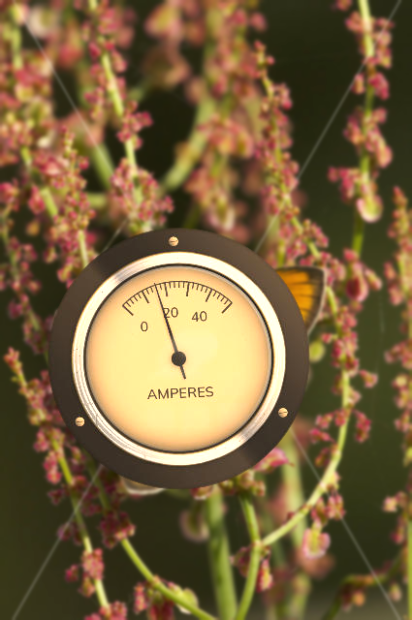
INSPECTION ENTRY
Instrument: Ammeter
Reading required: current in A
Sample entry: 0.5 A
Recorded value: 16 A
